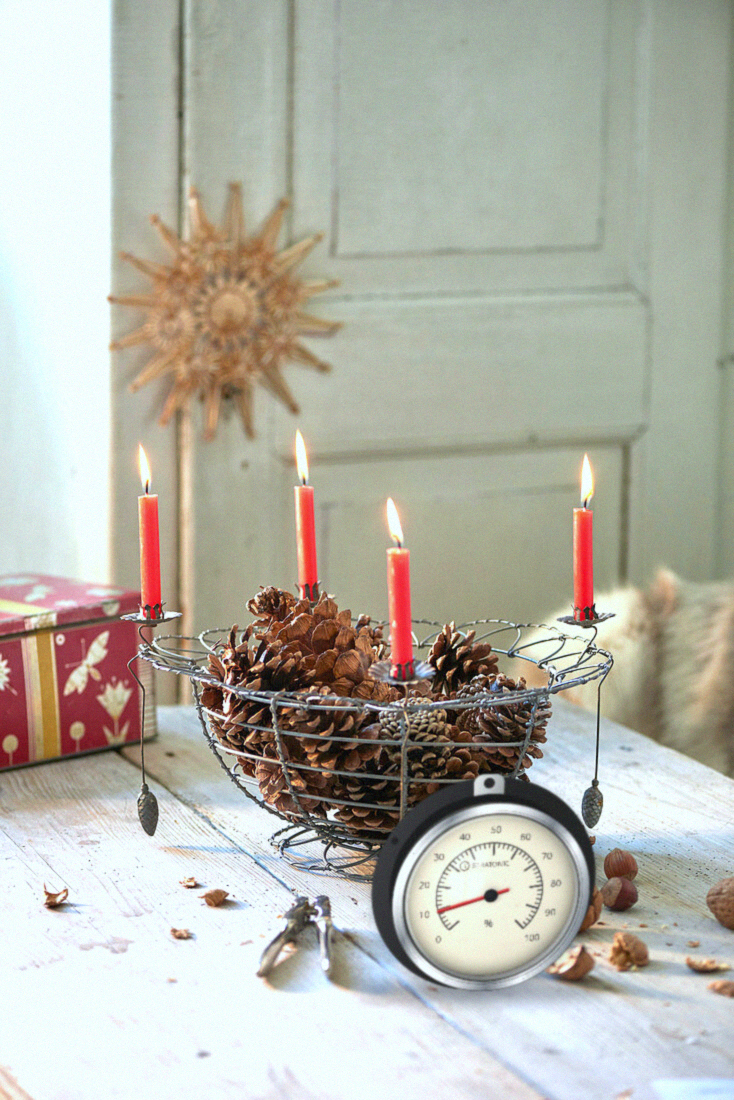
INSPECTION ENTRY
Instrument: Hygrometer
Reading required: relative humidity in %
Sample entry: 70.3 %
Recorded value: 10 %
